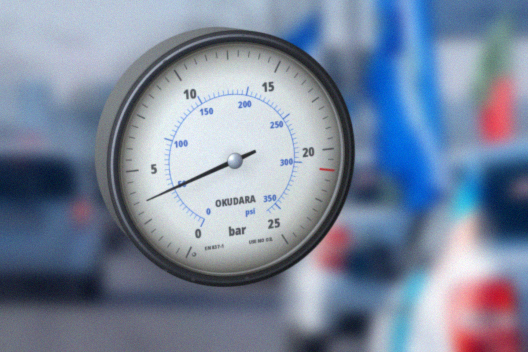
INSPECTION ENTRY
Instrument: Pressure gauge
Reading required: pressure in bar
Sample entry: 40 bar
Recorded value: 3.5 bar
